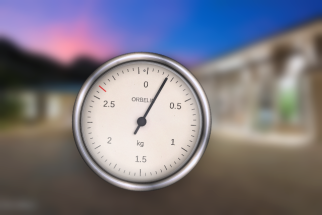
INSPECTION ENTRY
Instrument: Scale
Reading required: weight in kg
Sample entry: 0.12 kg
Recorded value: 0.2 kg
